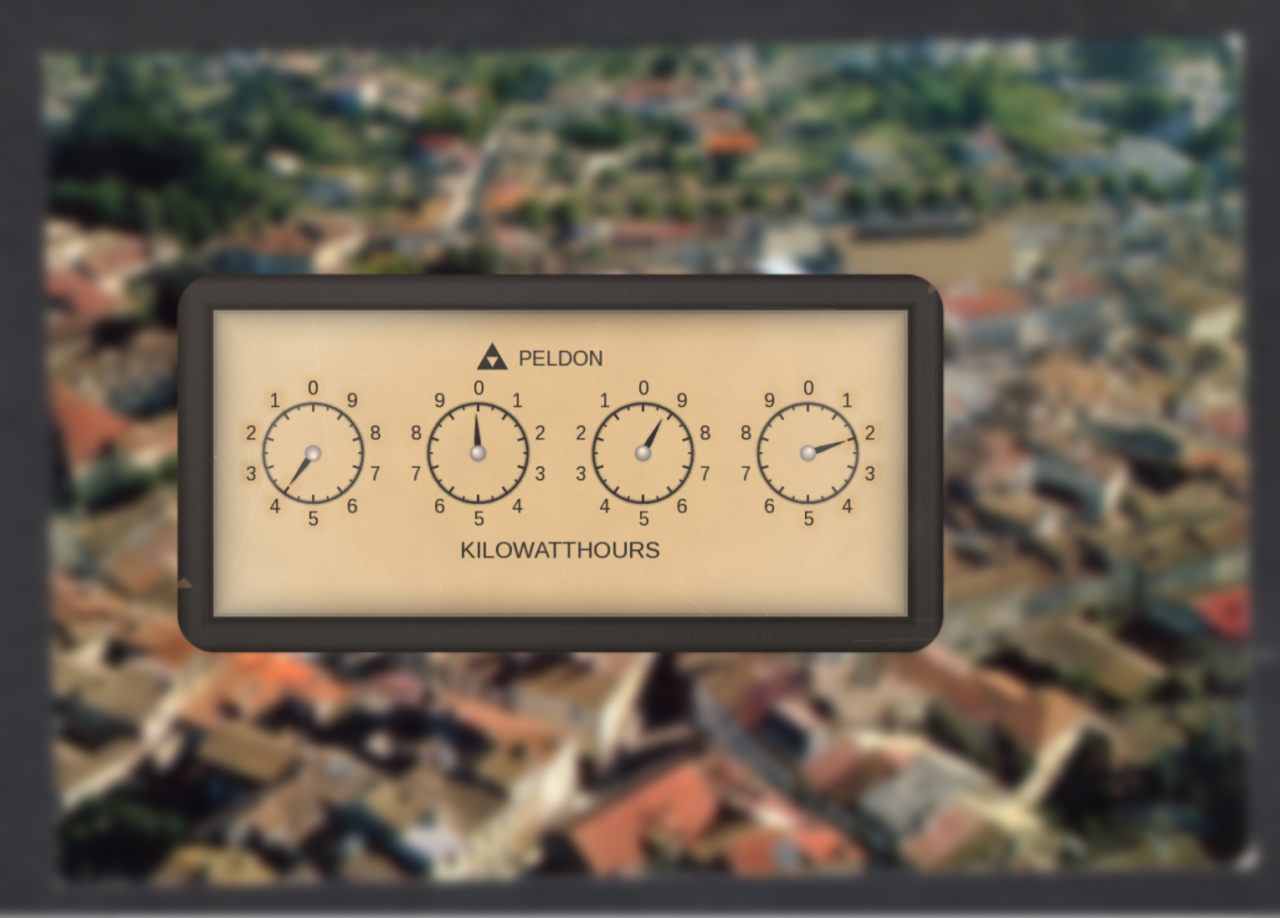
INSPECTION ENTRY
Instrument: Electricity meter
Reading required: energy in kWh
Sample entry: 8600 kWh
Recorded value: 3992 kWh
